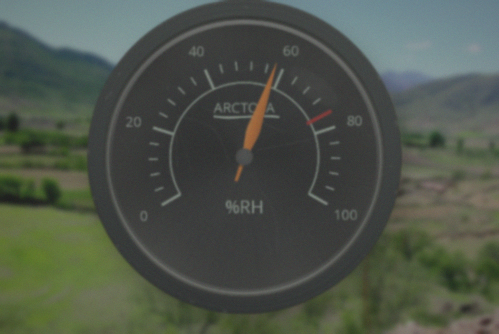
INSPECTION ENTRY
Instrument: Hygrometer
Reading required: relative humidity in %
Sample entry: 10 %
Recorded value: 58 %
